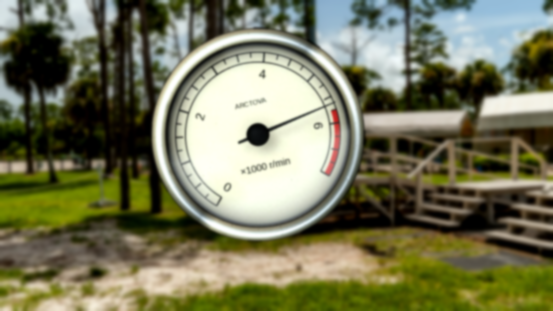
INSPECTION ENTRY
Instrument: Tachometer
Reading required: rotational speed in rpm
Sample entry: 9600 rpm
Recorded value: 5625 rpm
